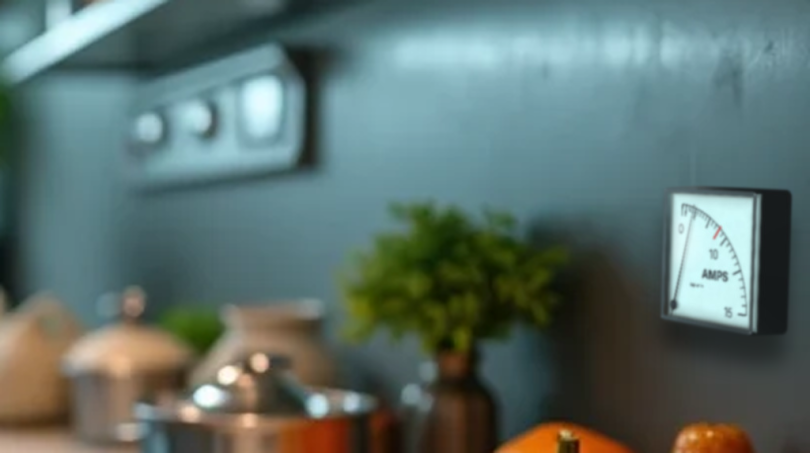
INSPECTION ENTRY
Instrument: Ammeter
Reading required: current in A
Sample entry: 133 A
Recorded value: 5 A
